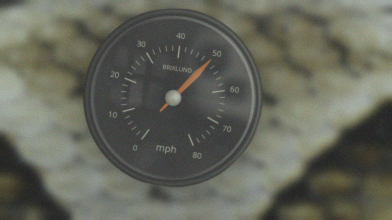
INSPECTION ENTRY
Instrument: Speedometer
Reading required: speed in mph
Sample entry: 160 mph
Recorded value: 50 mph
